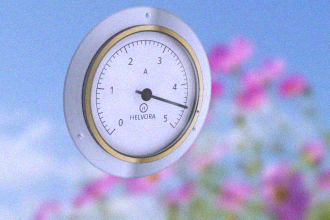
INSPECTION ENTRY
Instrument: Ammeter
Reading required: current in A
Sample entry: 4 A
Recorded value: 4.5 A
